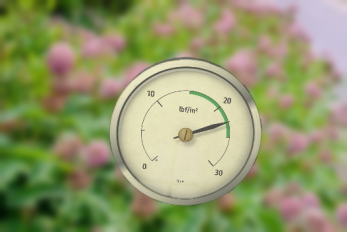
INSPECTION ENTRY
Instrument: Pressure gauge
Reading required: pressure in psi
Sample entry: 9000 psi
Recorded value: 22.5 psi
